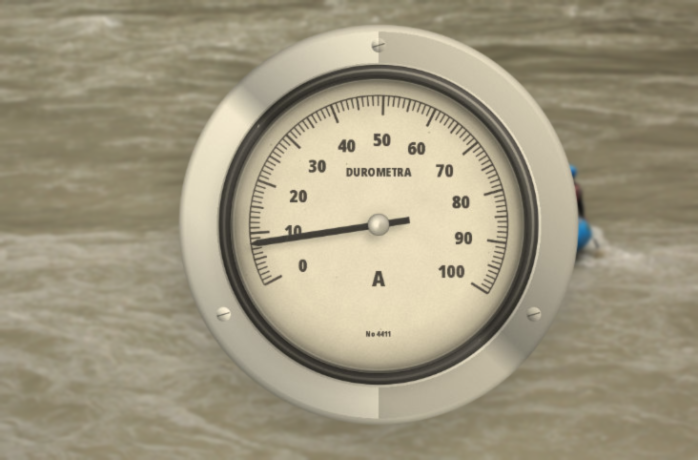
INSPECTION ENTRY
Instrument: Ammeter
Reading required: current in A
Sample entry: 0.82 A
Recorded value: 8 A
